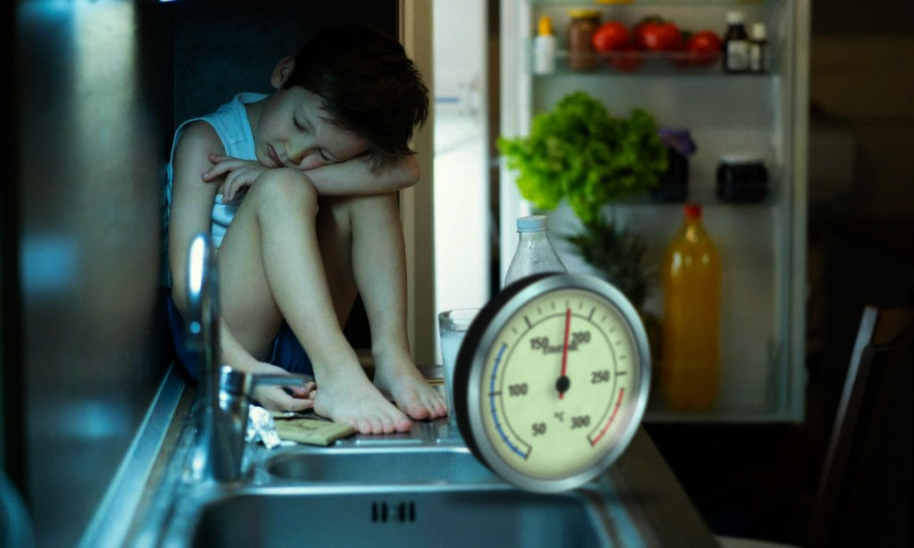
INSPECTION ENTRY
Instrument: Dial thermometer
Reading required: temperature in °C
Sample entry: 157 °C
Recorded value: 180 °C
